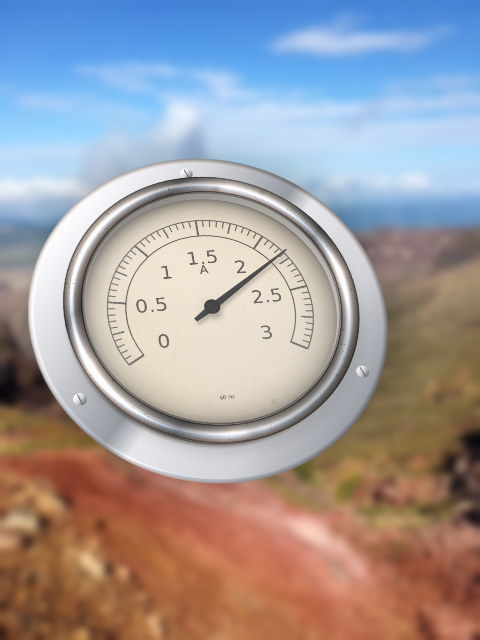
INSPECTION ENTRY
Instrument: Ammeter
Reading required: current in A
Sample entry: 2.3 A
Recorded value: 2.2 A
